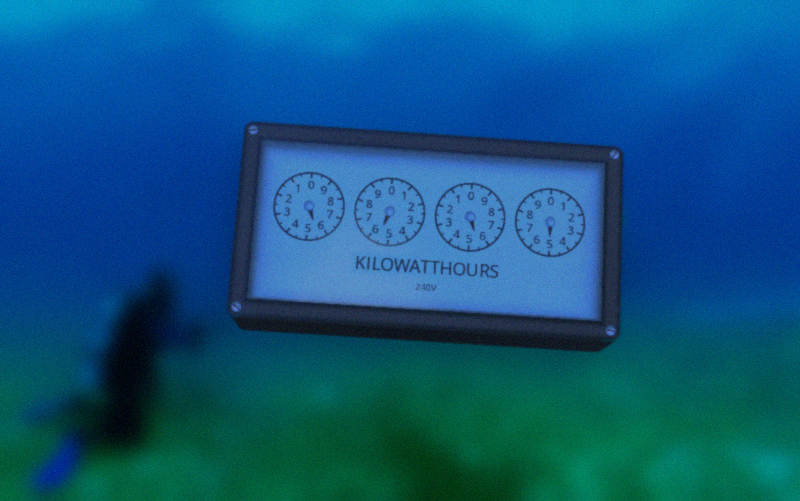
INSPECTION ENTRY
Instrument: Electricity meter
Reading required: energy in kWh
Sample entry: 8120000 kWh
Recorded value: 5555 kWh
